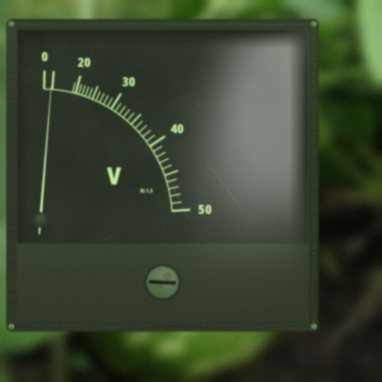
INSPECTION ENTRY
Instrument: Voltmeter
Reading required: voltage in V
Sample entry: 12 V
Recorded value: 10 V
